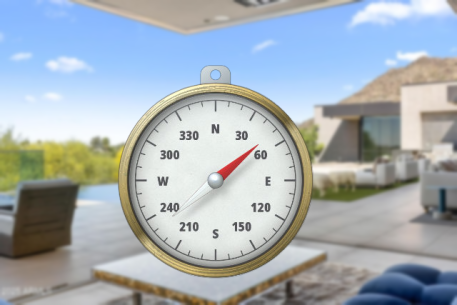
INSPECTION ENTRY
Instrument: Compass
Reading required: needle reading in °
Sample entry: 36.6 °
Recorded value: 50 °
